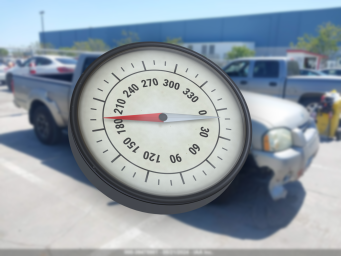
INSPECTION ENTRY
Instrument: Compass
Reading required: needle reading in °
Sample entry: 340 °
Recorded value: 190 °
